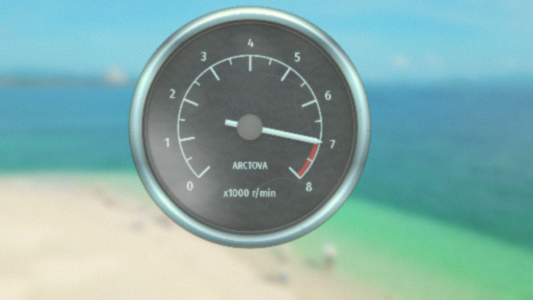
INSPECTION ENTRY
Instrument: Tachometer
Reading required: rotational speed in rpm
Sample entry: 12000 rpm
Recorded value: 7000 rpm
